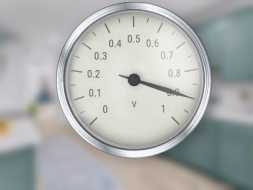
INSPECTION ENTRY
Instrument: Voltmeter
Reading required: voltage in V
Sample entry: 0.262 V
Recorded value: 0.9 V
